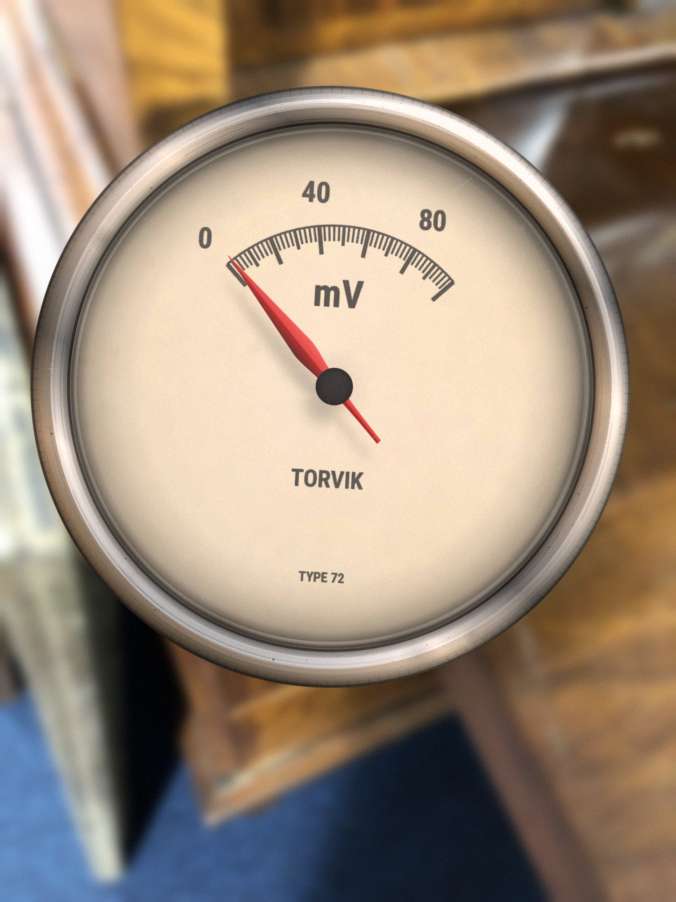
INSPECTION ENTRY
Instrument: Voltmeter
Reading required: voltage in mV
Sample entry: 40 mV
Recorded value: 2 mV
